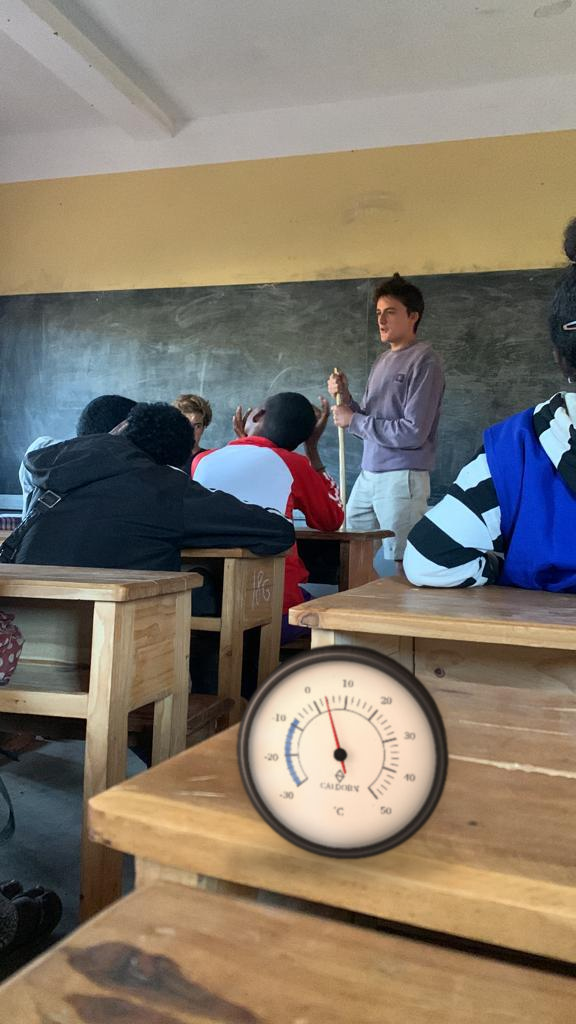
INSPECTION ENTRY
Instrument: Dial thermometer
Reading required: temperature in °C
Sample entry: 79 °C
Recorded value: 4 °C
